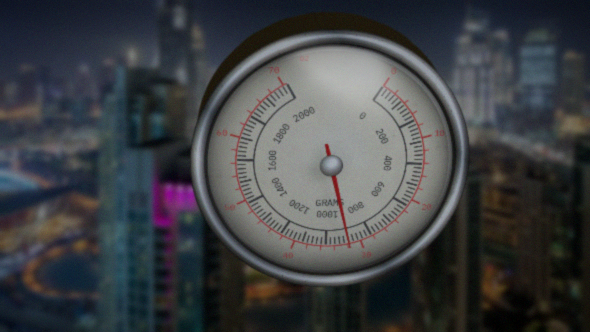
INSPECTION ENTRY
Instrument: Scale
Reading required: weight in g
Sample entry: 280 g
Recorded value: 900 g
